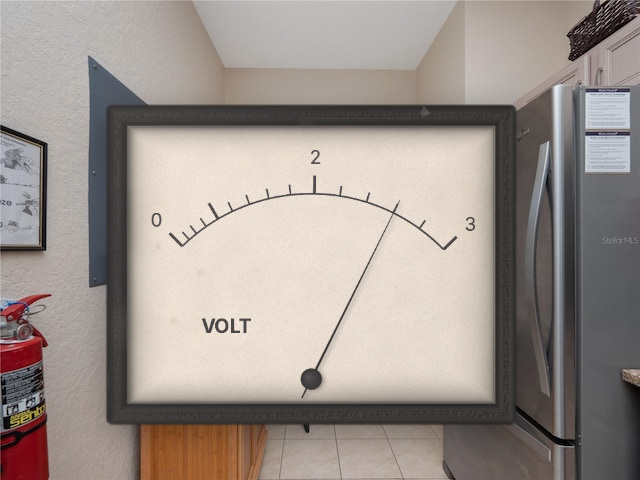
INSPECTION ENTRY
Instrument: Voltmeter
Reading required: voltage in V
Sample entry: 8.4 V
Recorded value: 2.6 V
